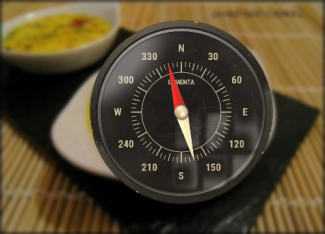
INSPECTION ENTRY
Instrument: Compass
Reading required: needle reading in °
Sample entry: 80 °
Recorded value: 345 °
